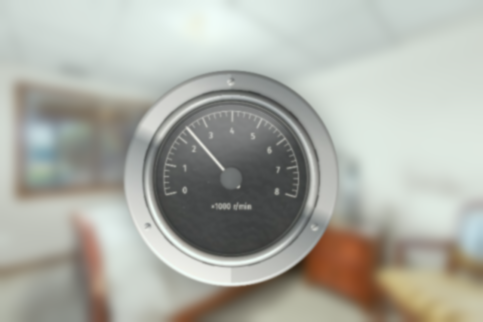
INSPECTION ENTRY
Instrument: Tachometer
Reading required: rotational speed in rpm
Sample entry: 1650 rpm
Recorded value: 2400 rpm
